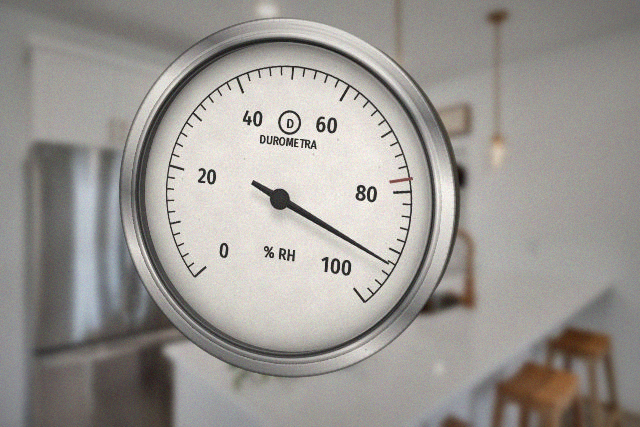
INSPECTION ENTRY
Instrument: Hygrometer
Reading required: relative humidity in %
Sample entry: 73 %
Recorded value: 92 %
